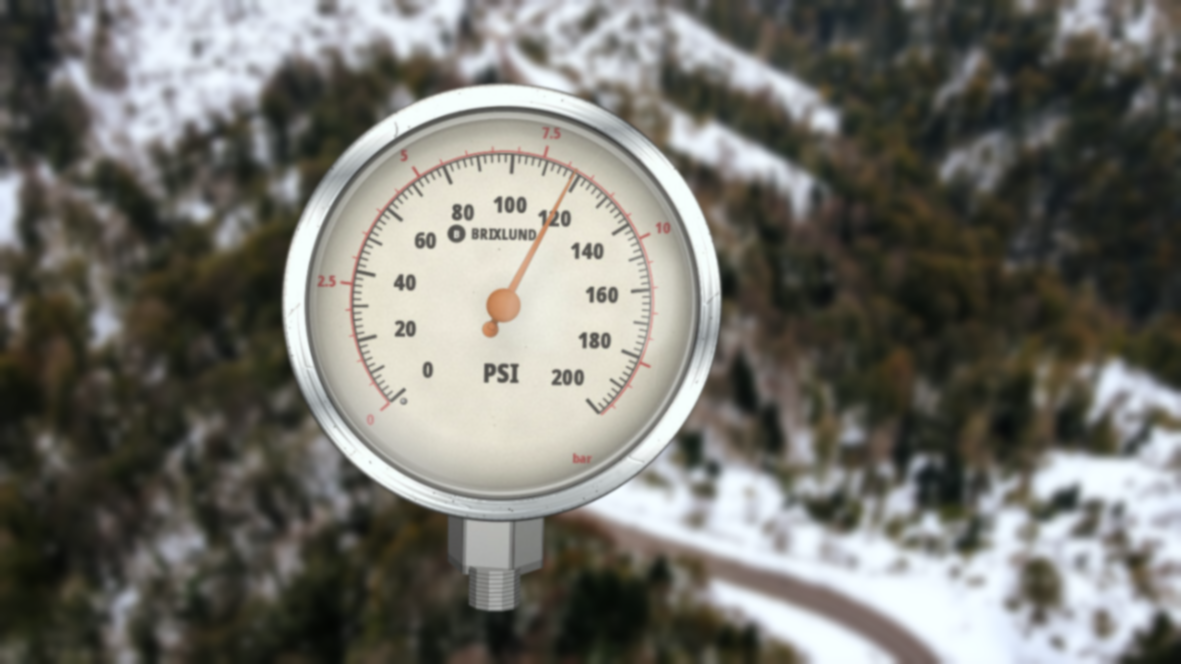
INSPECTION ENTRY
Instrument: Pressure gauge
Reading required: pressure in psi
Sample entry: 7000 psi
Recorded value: 118 psi
